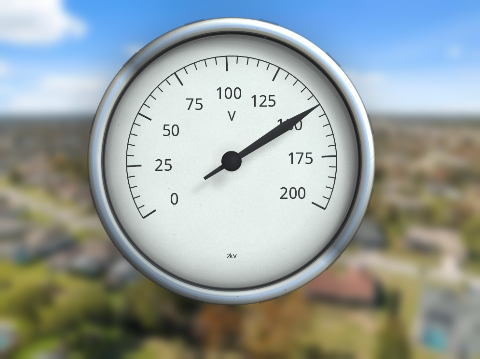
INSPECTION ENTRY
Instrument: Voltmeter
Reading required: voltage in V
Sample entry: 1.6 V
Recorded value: 150 V
